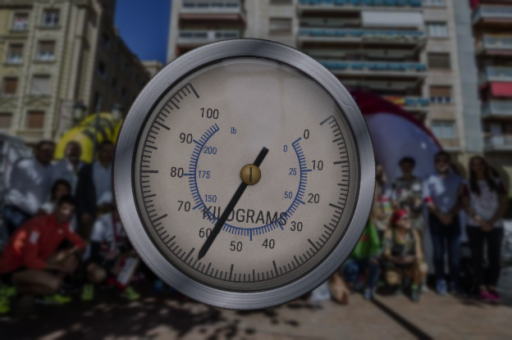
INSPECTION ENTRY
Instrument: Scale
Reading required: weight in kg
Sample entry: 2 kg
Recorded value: 58 kg
